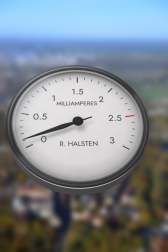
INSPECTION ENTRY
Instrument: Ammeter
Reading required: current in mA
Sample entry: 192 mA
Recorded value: 0.1 mA
